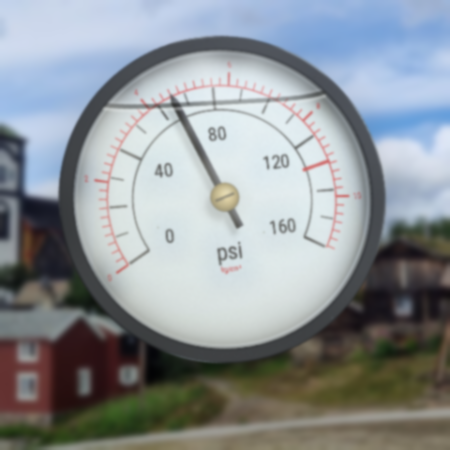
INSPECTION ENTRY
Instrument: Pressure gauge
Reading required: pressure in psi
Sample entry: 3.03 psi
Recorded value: 65 psi
